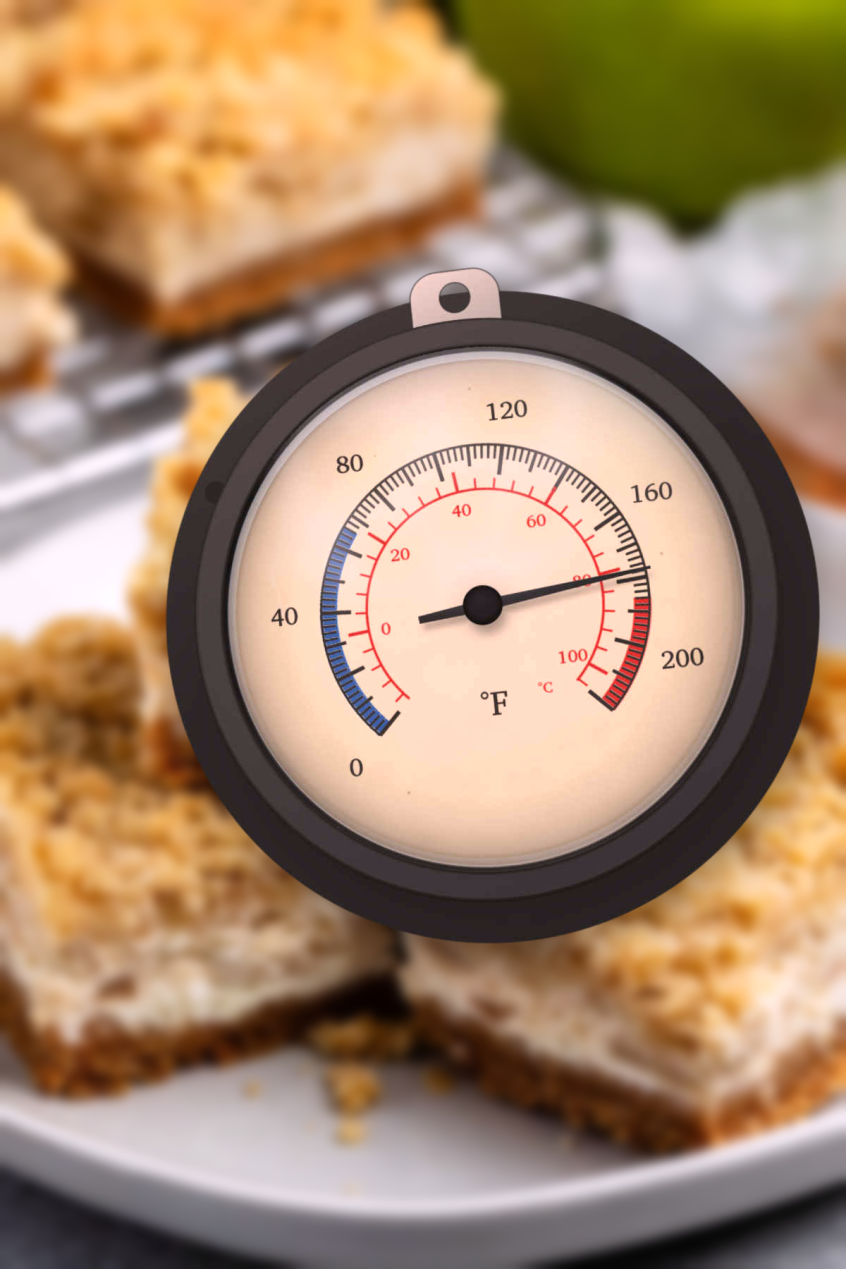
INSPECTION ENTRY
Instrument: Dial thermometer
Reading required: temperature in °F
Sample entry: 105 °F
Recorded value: 178 °F
